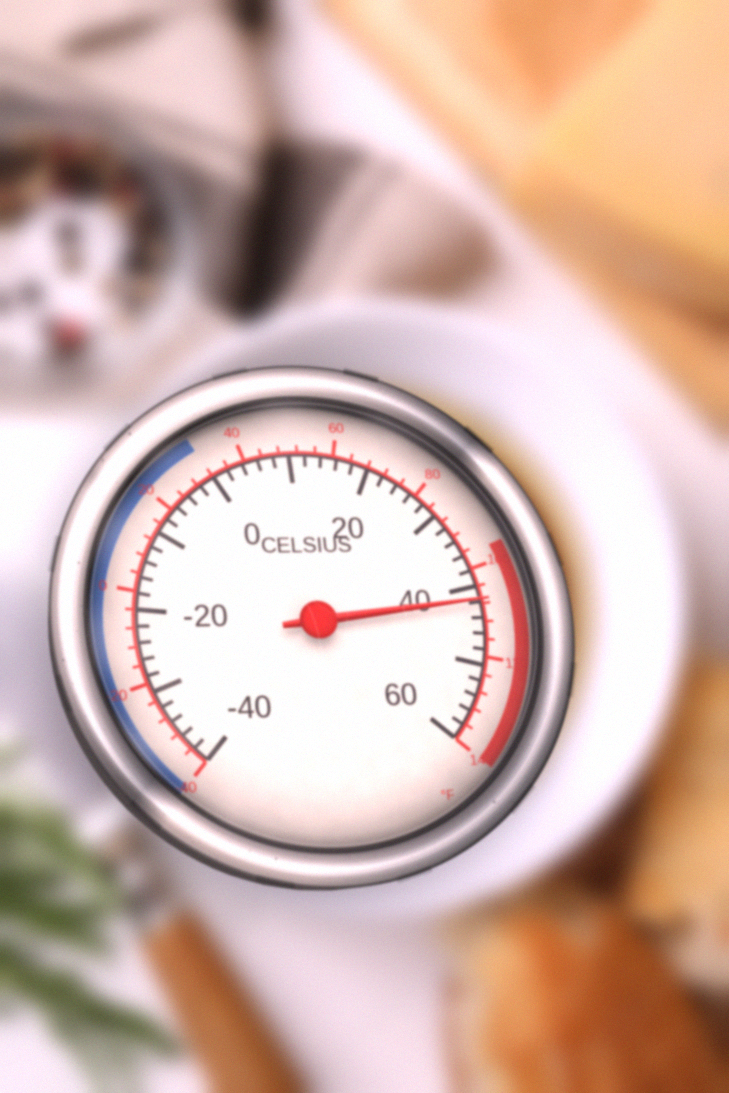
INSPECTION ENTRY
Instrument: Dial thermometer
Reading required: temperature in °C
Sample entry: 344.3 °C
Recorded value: 42 °C
